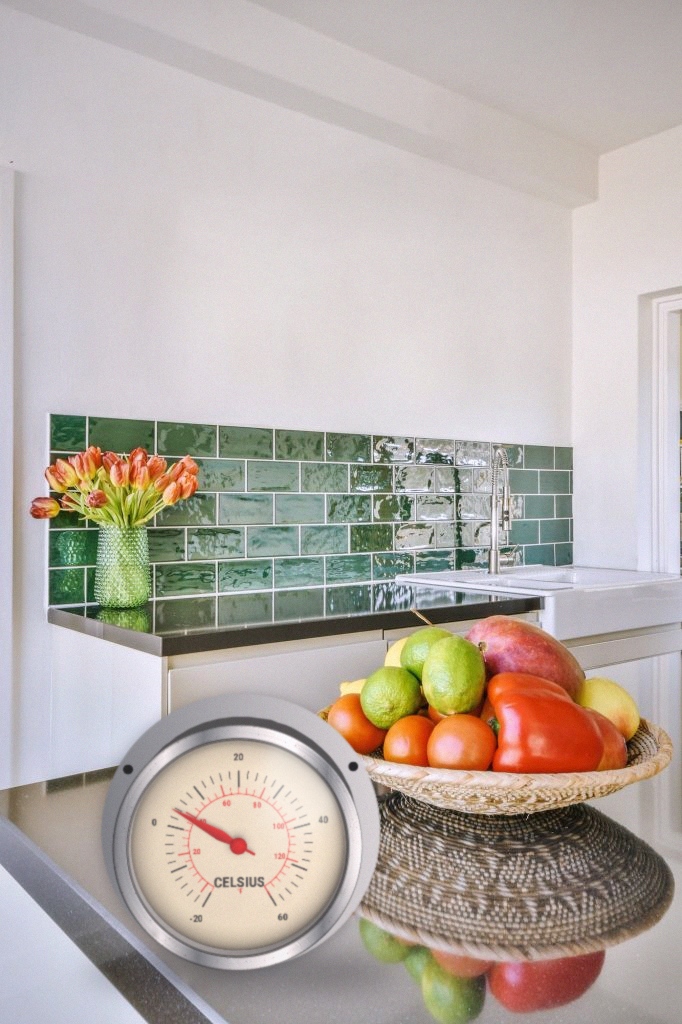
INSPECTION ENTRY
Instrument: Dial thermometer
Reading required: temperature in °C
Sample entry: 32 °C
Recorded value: 4 °C
